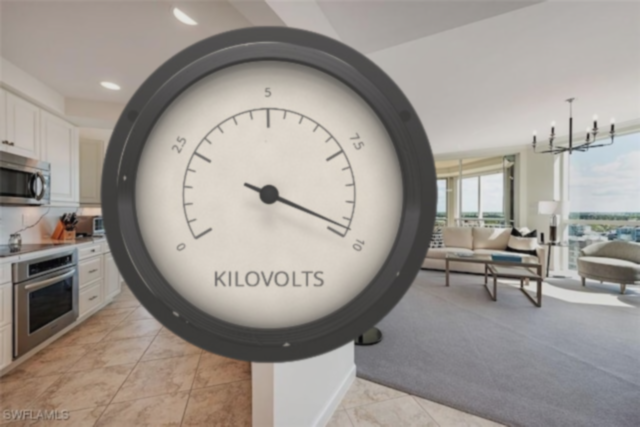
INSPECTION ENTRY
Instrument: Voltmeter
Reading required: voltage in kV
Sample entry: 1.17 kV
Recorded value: 9.75 kV
